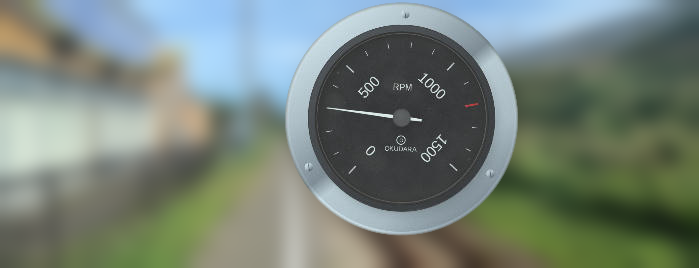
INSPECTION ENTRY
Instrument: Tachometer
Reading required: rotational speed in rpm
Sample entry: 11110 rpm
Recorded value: 300 rpm
